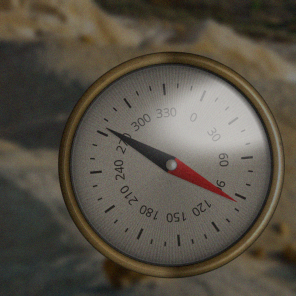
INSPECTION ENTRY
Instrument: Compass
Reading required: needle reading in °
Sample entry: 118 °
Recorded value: 95 °
